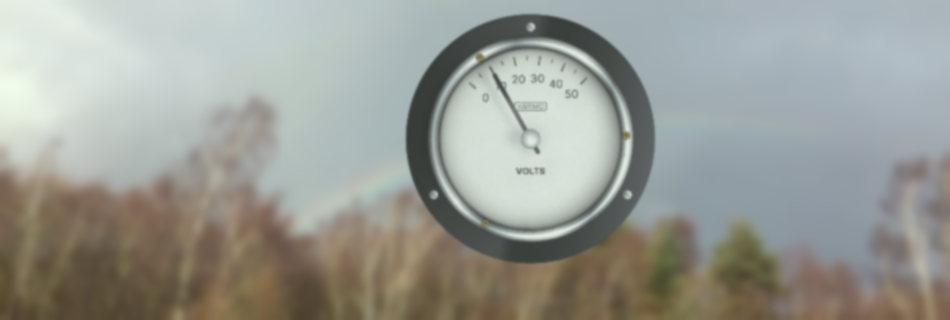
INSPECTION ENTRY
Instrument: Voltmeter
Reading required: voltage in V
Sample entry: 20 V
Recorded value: 10 V
